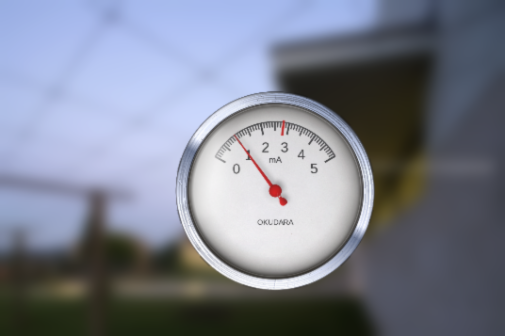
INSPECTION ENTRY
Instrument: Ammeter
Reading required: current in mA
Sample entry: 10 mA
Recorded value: 1 mA
